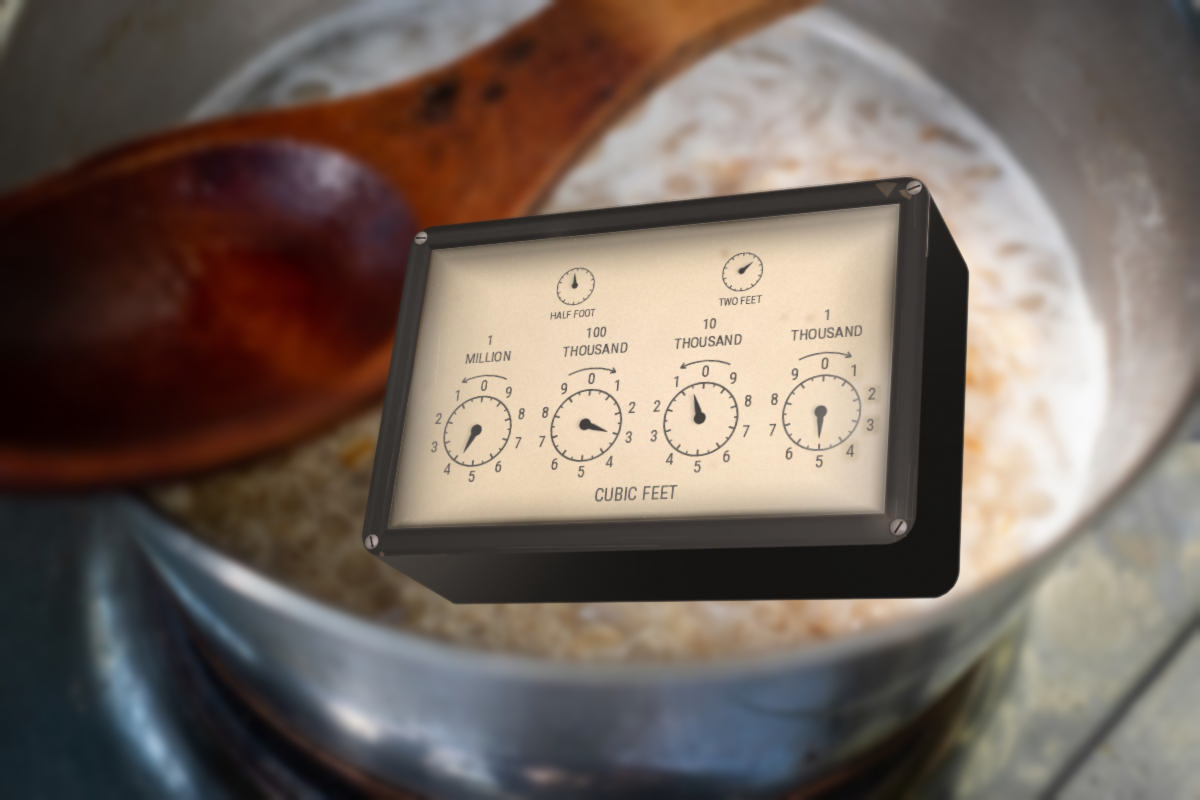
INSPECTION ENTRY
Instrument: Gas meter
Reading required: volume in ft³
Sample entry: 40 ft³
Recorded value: 430500 ft³
